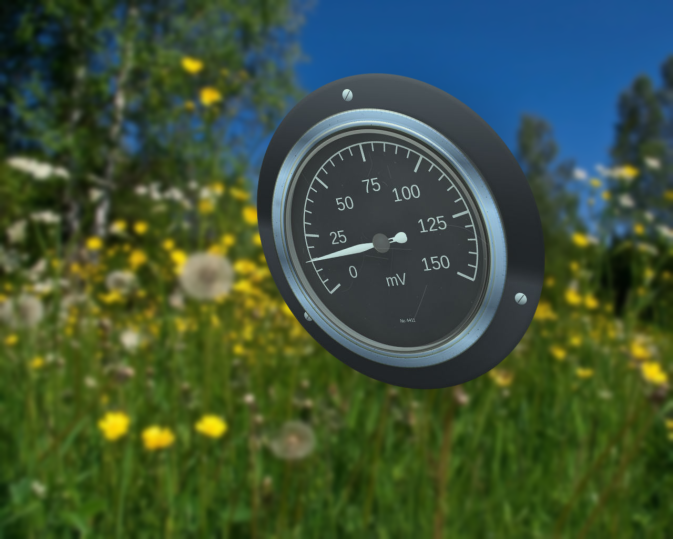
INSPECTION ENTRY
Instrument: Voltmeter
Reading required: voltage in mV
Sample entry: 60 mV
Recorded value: 15 mV
